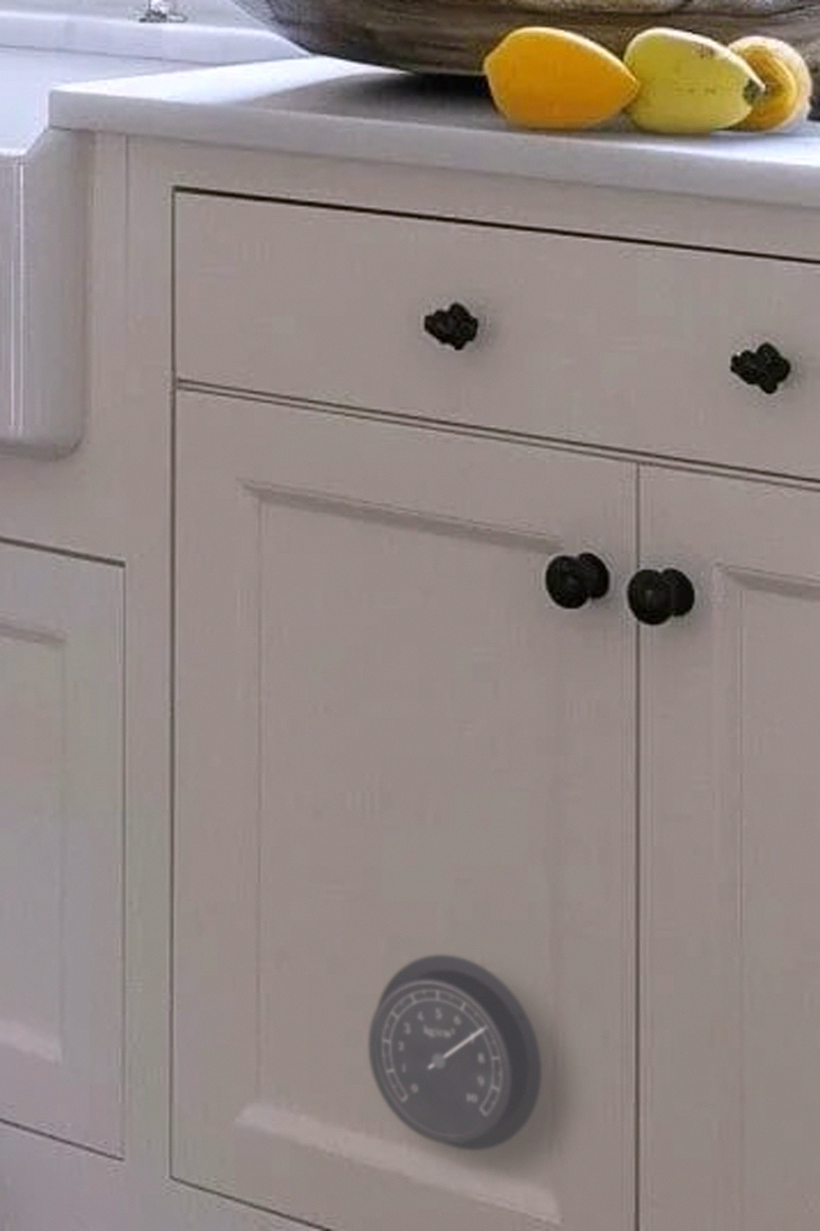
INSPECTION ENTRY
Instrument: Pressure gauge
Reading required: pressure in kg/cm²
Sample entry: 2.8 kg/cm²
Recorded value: 7 kg/cm²
